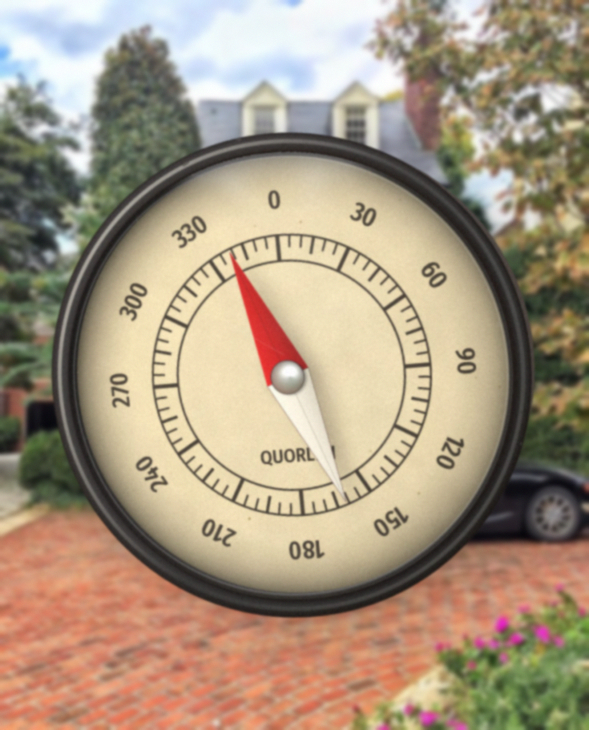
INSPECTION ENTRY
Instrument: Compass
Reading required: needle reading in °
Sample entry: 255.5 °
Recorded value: 340 °
